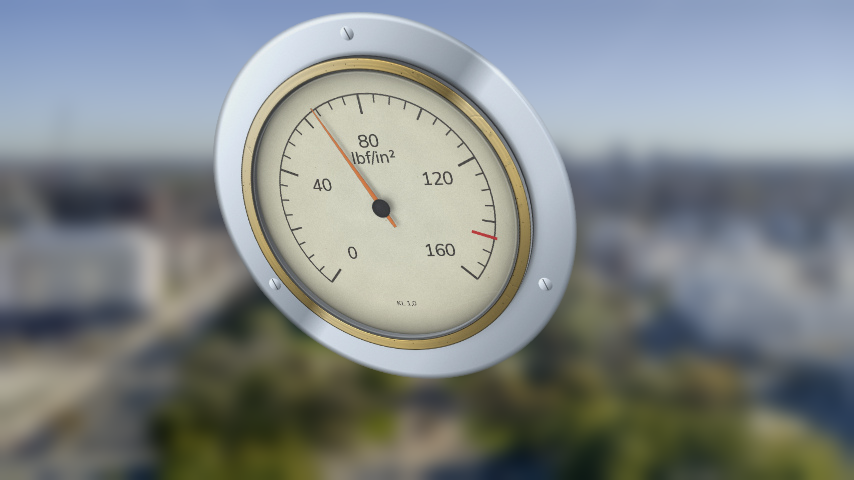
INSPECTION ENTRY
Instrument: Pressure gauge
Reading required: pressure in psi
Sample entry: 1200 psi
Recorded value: 65 psi
